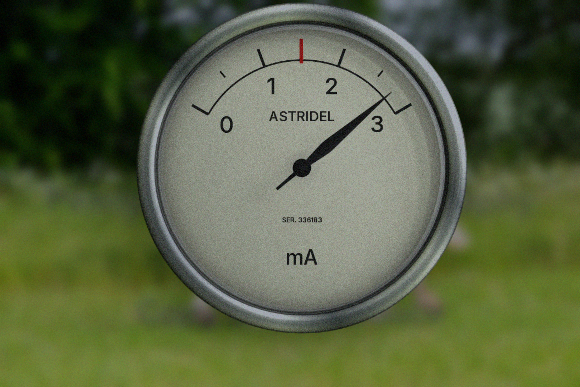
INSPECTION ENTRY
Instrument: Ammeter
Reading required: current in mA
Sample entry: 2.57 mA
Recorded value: 2.75 mA
